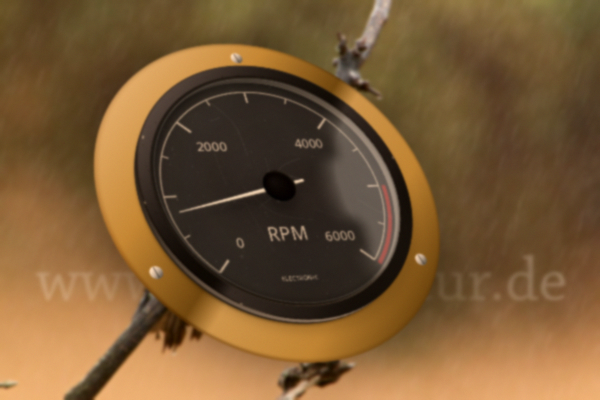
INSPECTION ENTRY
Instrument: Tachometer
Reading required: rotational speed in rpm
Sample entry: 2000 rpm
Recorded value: 750 rpm
